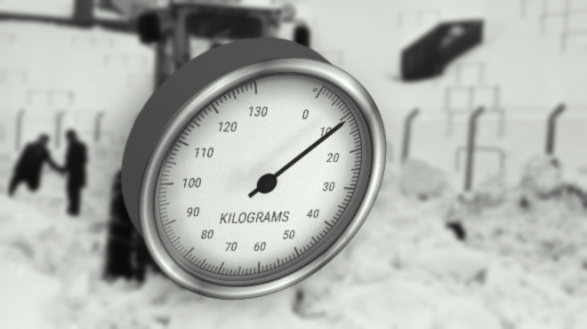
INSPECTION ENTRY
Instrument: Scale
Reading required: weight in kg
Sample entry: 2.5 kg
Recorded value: 10 kg
